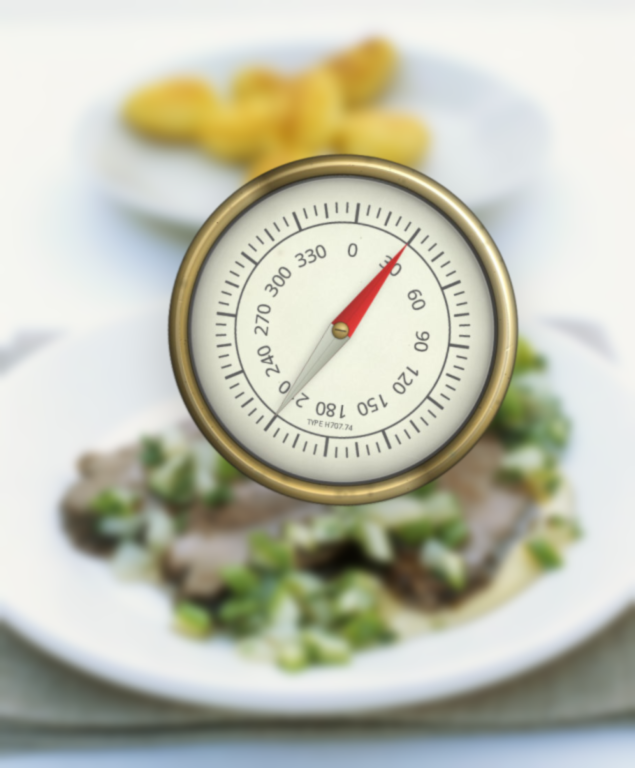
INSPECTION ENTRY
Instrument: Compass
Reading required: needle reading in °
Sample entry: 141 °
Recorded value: 30 °
